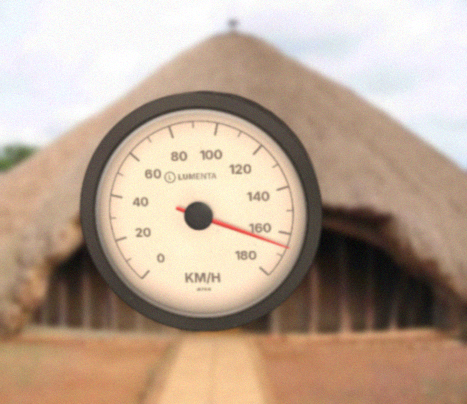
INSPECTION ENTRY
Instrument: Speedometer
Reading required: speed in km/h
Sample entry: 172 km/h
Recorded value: 165 km/h
